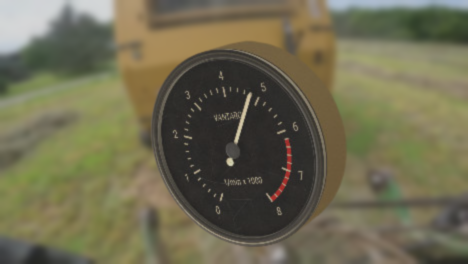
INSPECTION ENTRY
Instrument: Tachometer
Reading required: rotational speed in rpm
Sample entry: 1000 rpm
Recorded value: 4800 rpm
